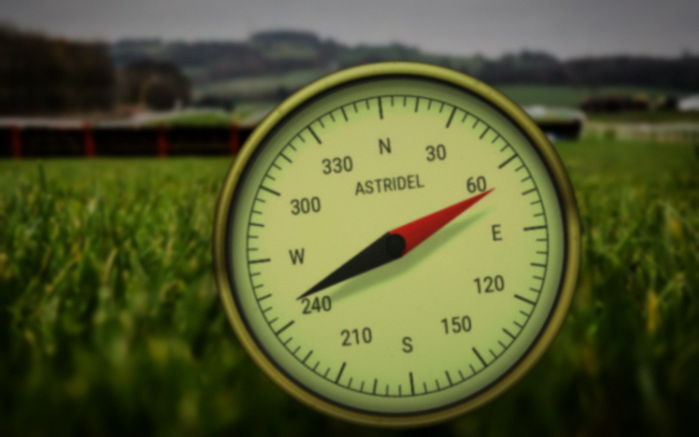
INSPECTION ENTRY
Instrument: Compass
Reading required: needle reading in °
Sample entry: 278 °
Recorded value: 67.5 °
